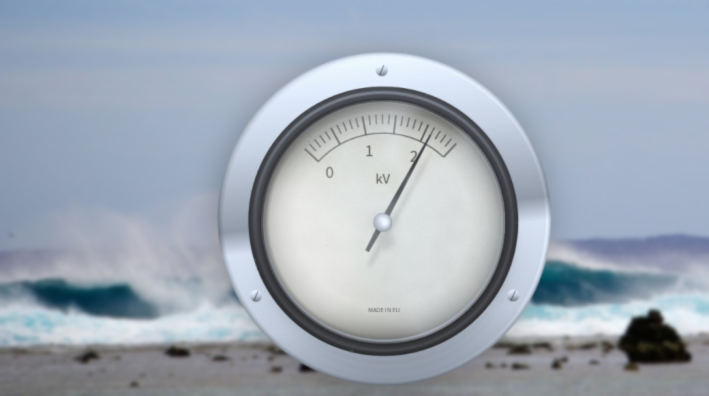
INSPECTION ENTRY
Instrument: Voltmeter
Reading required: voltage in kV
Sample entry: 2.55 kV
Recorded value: 2.1 kV
